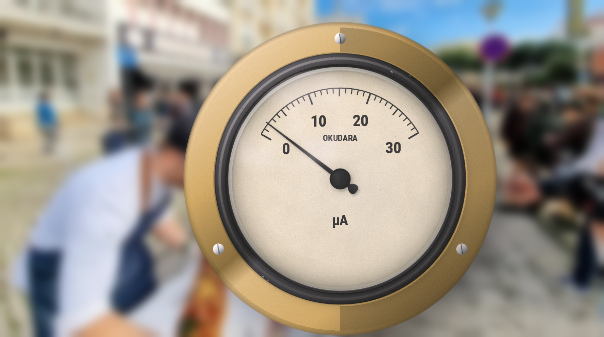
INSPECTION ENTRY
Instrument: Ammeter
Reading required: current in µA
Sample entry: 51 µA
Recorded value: 2 µA
